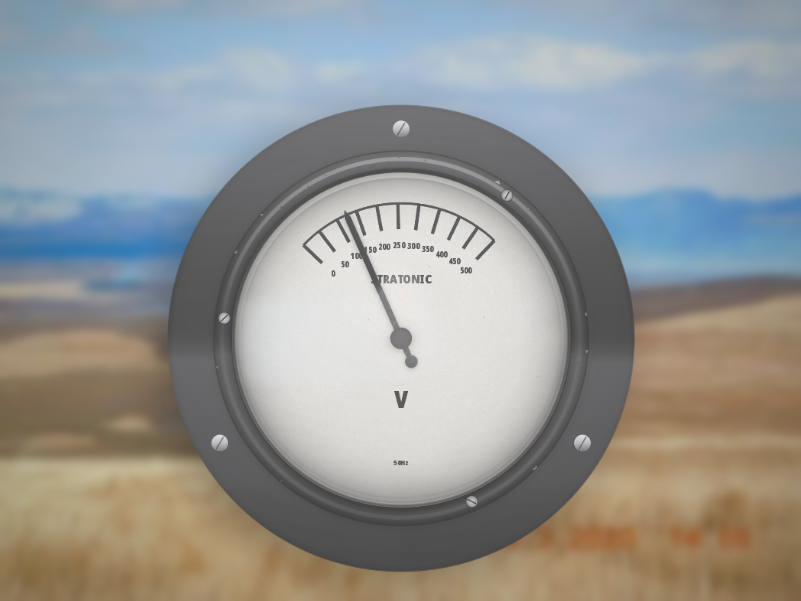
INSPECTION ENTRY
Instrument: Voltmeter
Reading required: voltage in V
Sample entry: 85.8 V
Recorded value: 125 V
